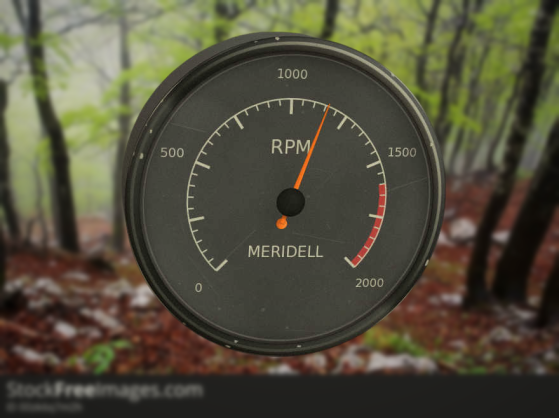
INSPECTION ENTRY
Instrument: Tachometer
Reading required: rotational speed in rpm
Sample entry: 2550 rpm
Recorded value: 1150 rpm
